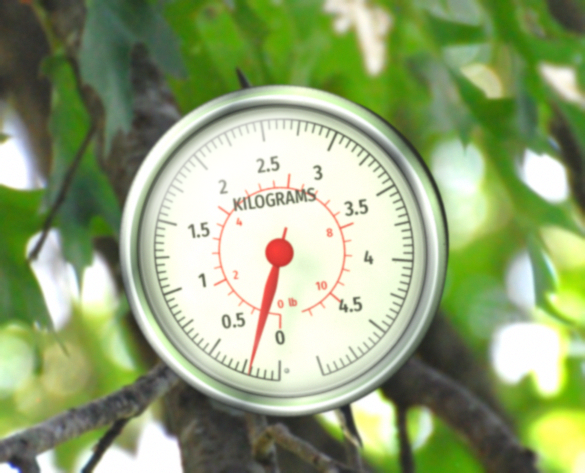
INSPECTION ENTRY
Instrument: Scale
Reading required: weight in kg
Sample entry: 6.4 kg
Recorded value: 0.2 kg
